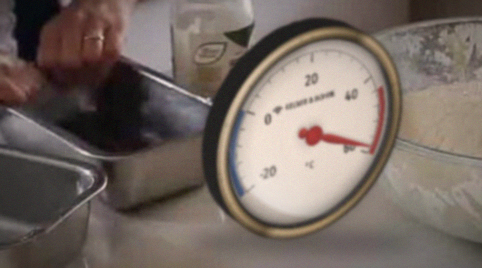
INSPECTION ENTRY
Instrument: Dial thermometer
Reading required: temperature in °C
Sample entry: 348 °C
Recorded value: 58 °C
